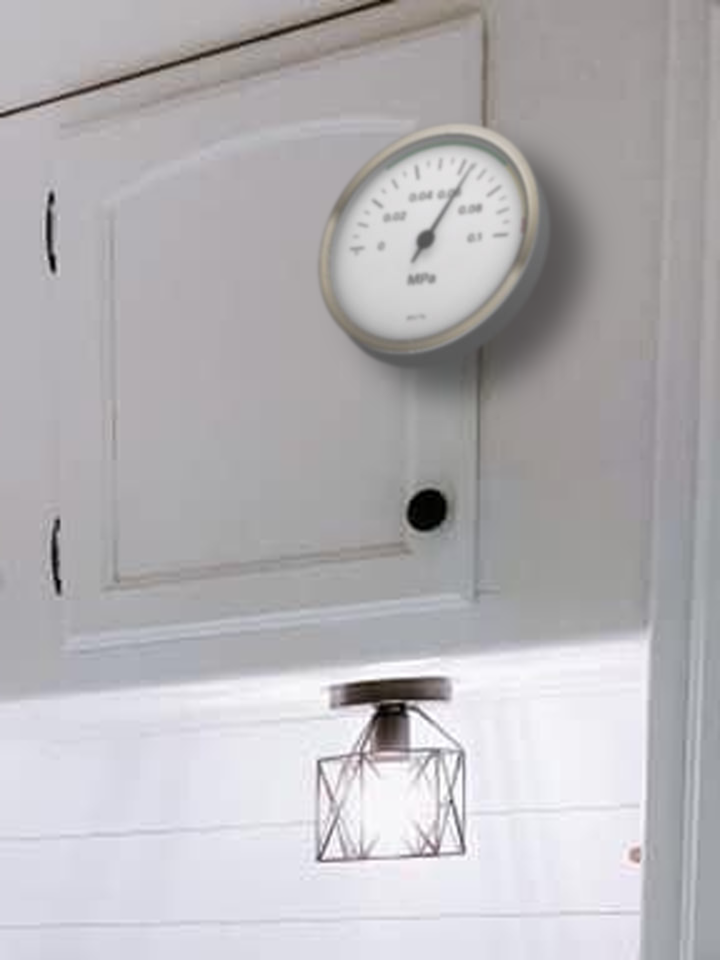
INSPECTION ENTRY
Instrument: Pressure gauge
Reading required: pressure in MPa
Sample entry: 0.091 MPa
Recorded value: 0.065 MPa
